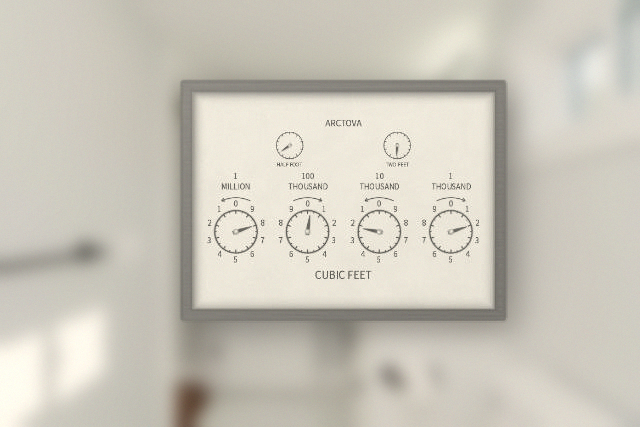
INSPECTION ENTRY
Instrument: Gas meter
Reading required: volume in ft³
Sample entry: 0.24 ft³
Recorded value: 802200 ft³
